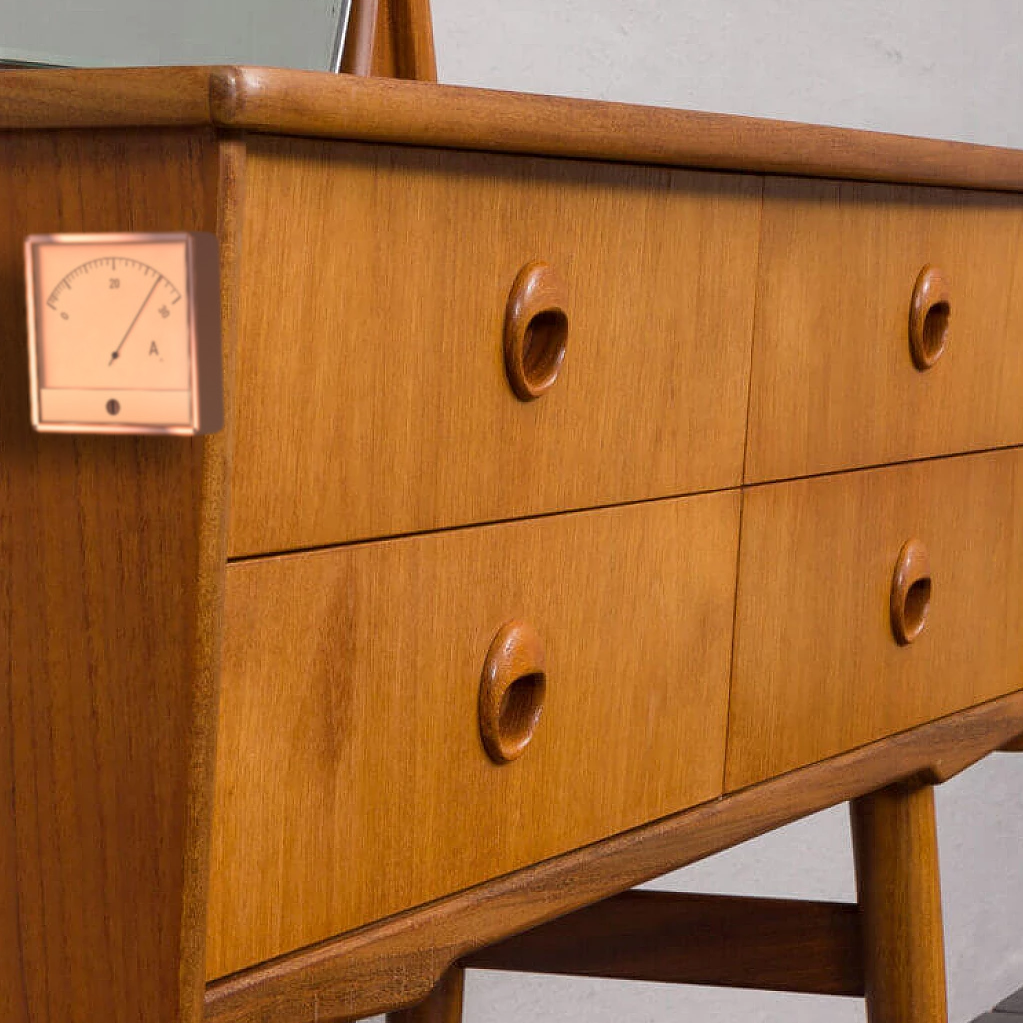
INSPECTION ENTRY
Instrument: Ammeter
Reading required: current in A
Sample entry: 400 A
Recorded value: 27 A
